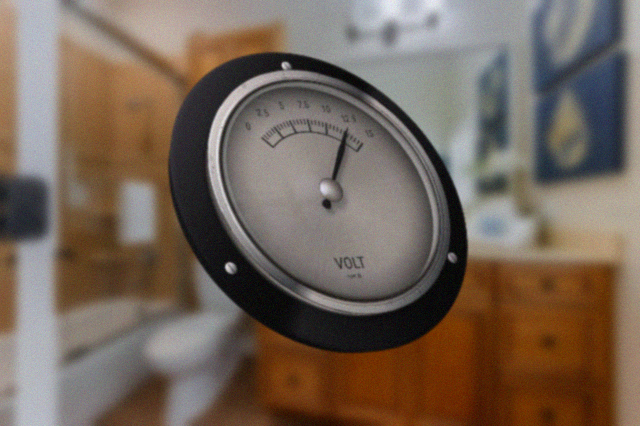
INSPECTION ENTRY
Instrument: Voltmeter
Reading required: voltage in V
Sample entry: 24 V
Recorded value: 12.5 V
